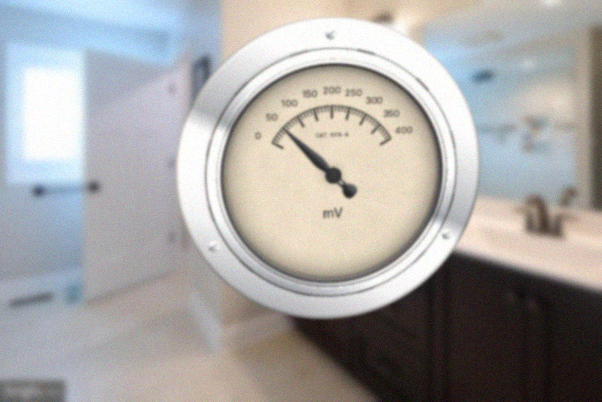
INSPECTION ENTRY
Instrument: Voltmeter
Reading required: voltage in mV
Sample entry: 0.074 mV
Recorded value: 50 mV
